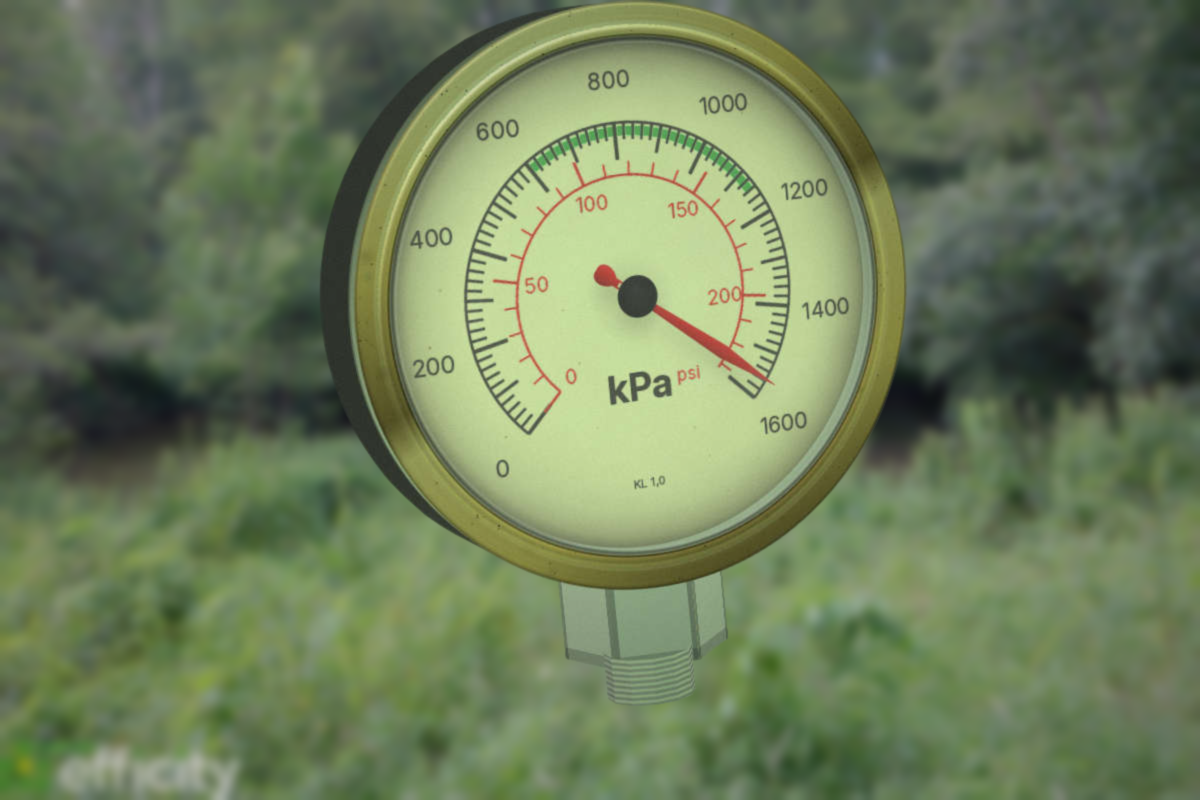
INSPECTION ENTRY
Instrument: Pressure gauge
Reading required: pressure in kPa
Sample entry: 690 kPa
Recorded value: 1560 kPa
